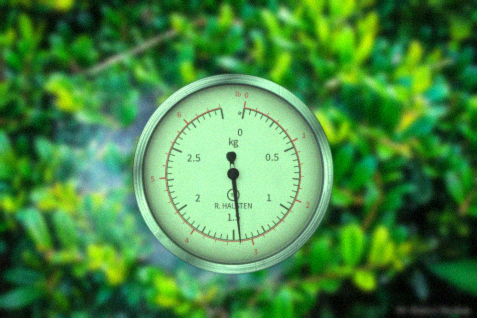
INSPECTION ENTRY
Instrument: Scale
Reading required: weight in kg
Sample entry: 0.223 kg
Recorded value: 1.45 kg
